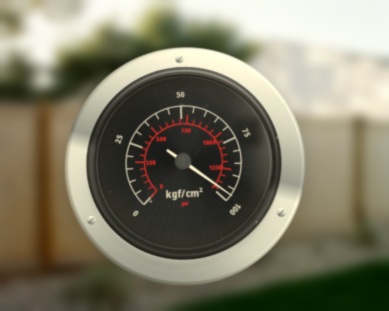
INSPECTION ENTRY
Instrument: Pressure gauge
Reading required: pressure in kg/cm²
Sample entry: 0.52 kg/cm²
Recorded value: 97.5 kg/cm²
